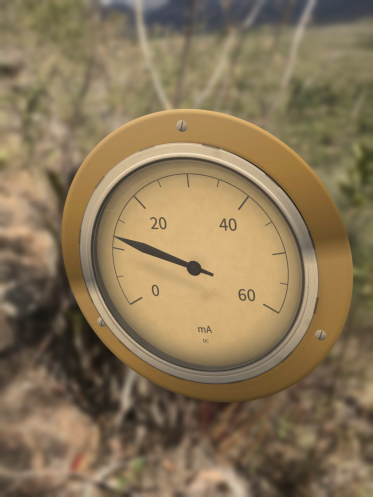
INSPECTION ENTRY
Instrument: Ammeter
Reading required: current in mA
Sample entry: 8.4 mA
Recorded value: 12.5 mA
